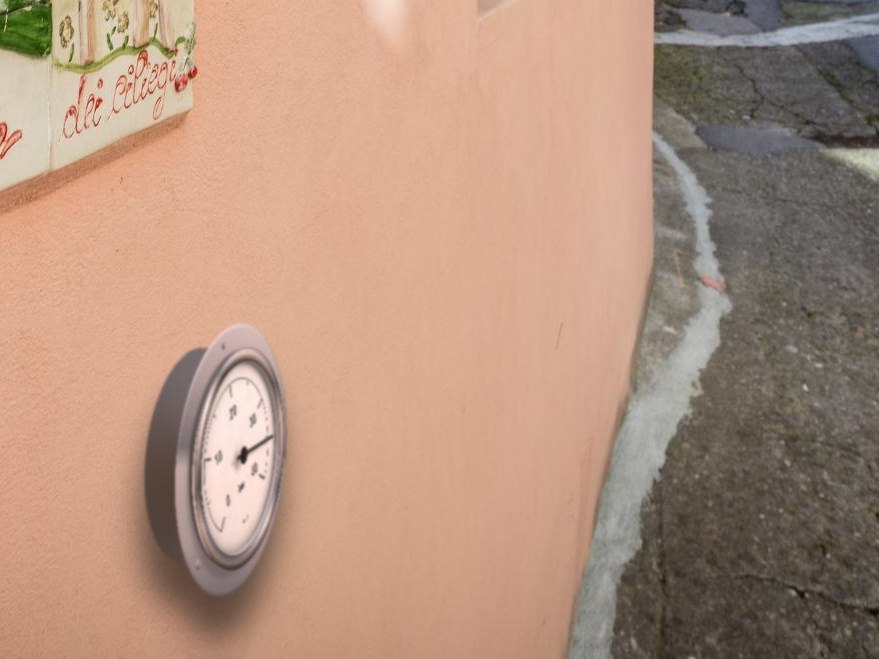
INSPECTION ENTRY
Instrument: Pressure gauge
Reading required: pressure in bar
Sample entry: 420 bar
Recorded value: 35 bar
